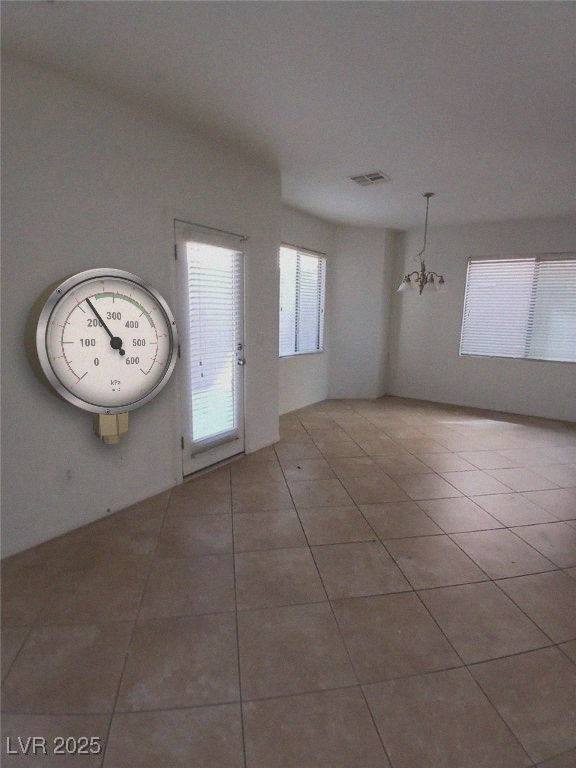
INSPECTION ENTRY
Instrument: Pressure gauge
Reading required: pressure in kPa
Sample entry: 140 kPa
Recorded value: 225 kPa
